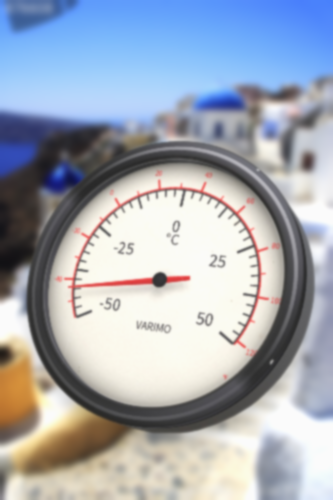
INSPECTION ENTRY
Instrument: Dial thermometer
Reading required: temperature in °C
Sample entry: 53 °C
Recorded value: -42.5 °C
